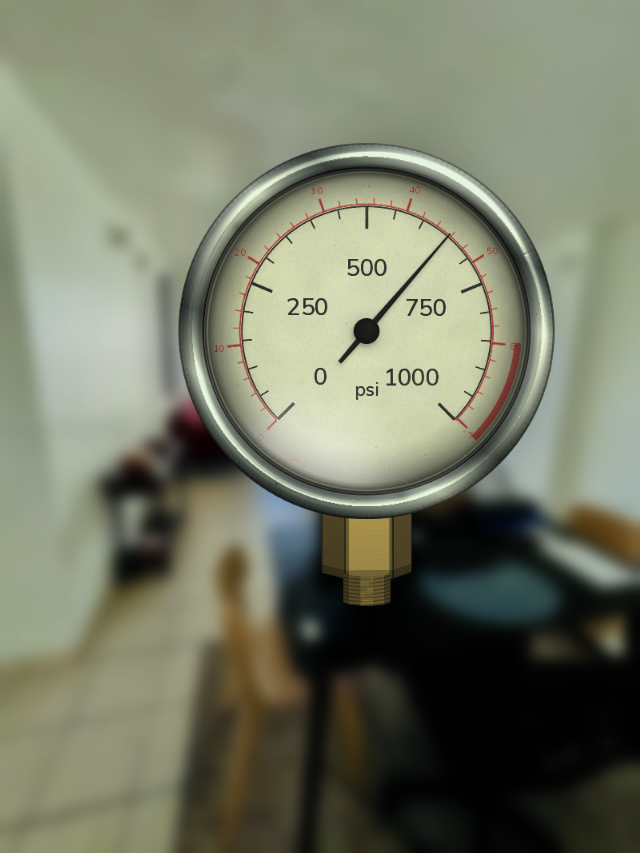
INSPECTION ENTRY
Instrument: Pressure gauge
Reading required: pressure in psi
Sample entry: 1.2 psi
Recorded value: 650 psi
